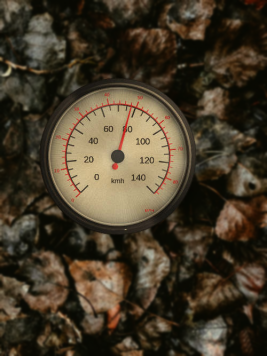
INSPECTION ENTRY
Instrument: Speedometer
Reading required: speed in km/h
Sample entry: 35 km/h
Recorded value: 77.5 km/h
